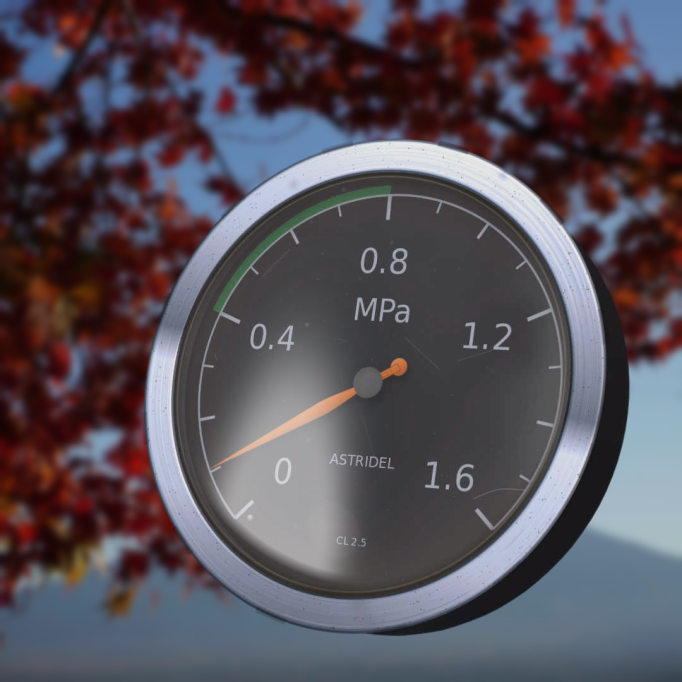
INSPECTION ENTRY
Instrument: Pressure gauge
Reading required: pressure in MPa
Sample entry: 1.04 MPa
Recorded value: 0.1 MPa
